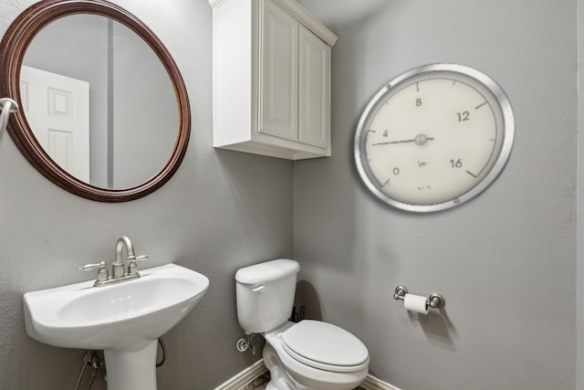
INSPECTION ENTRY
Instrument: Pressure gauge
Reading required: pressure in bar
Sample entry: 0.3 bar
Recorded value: 3 bar
